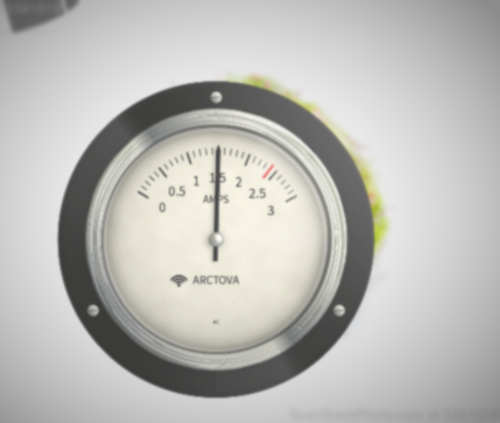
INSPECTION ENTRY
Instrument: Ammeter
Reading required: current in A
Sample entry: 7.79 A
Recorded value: 1.5 A
